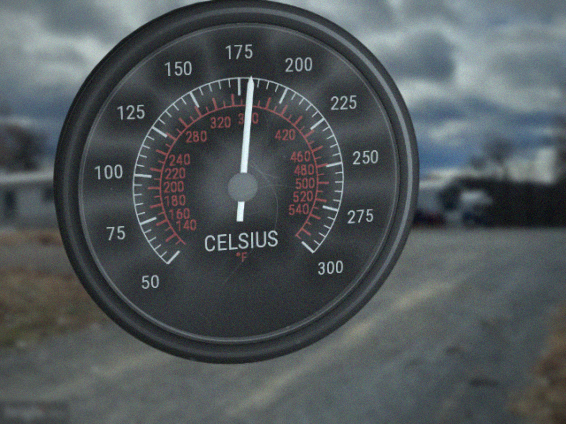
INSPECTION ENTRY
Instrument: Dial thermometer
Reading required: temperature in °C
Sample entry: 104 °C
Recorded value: 180 °C
